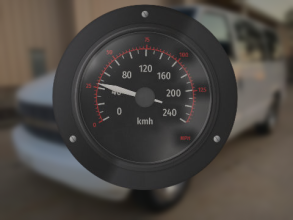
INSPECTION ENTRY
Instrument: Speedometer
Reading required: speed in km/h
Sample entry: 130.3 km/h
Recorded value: 45 km/h
